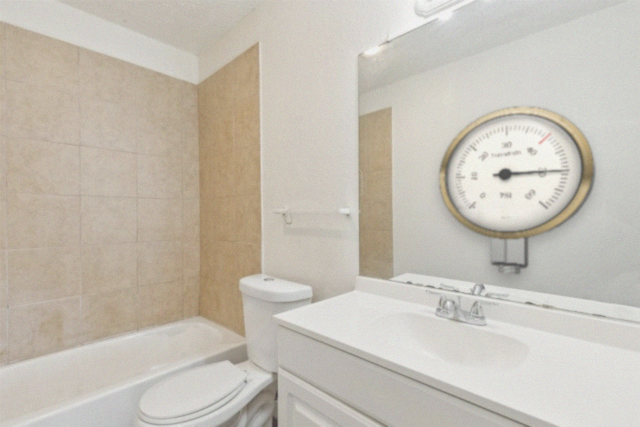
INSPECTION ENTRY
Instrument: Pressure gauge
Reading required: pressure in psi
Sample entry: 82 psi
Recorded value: 50 psi
